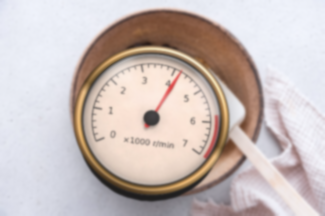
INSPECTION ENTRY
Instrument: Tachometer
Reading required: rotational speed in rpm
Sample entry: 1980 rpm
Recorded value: 4200 rpm
